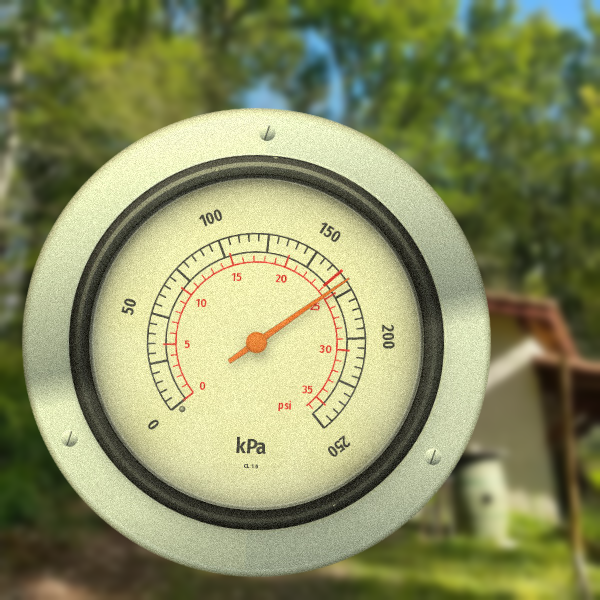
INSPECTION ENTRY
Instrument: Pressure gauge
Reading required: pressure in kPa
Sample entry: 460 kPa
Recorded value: 170 kPa
